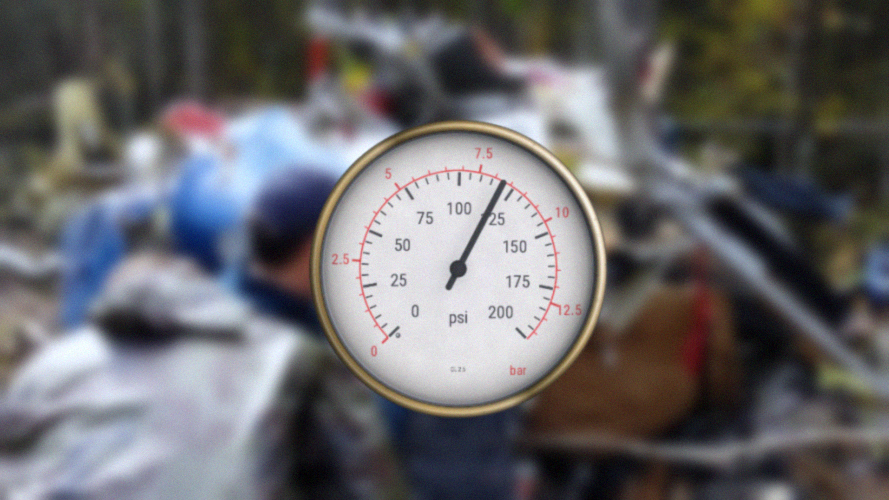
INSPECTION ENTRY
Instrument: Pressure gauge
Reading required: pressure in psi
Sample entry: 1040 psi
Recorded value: 120 psi
